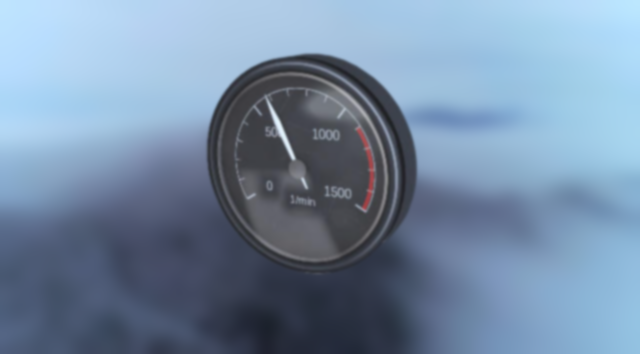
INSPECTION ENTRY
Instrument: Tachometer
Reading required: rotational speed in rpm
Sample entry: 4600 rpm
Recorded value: 600 rpm
